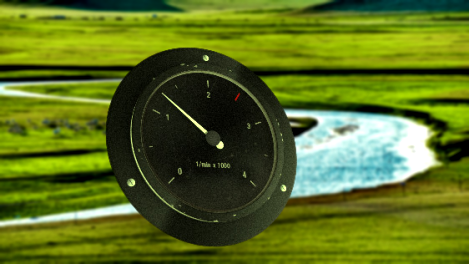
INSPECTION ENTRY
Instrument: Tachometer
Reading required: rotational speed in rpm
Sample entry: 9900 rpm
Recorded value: 1250 rpm
